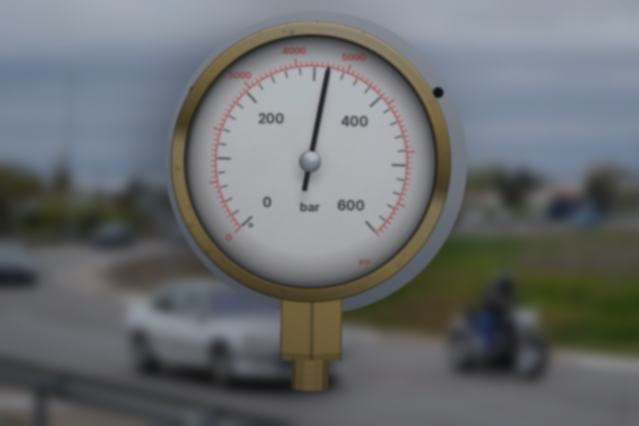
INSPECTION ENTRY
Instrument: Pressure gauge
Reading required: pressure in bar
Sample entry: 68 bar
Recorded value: 320 bar
